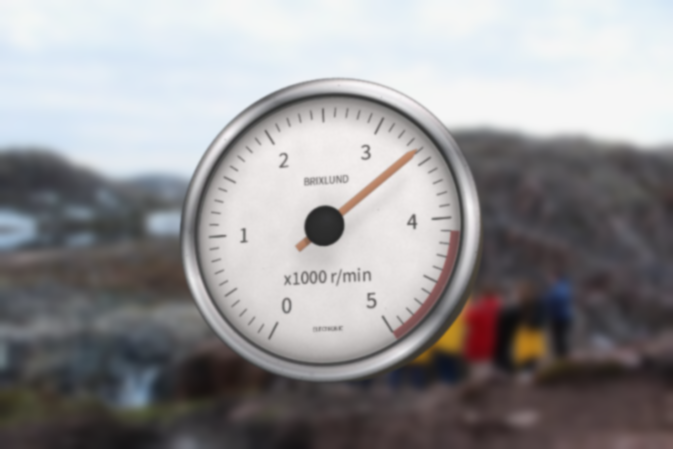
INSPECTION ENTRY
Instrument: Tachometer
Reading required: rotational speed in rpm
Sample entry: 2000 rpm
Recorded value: 3400 rpm
